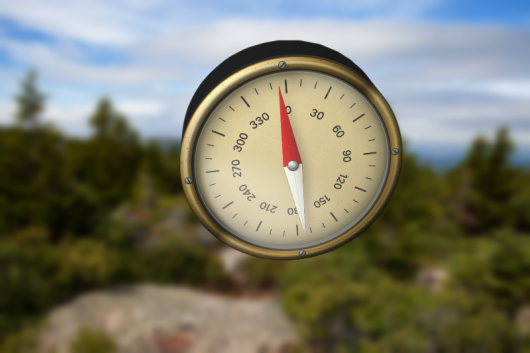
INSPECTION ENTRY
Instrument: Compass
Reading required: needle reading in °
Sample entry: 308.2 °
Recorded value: 355 °
